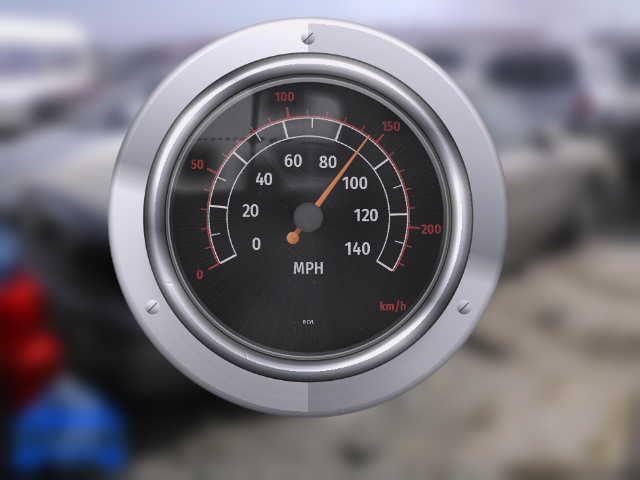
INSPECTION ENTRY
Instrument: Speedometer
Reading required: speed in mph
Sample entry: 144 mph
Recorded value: 90 mph
